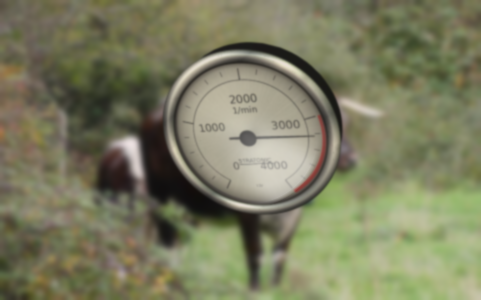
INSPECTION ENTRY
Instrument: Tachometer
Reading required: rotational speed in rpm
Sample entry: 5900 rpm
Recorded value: 3200 rpm
